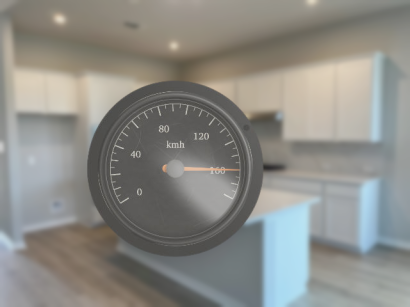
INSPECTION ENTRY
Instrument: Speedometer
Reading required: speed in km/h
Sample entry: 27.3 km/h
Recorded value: 160 km/h
